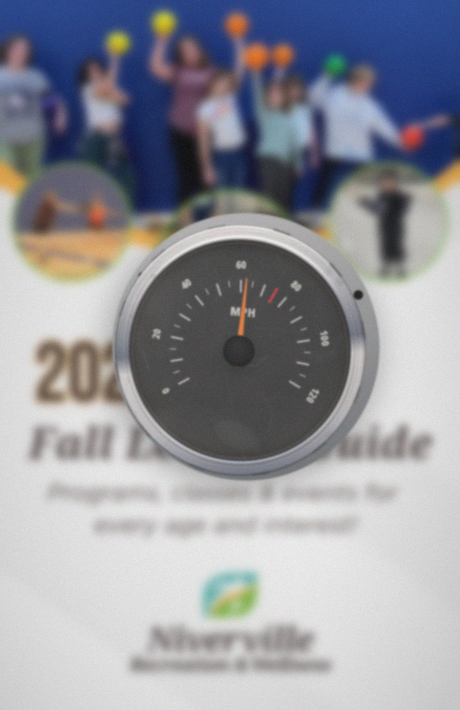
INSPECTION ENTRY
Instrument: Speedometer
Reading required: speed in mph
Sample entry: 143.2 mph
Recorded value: 62.5 mph
